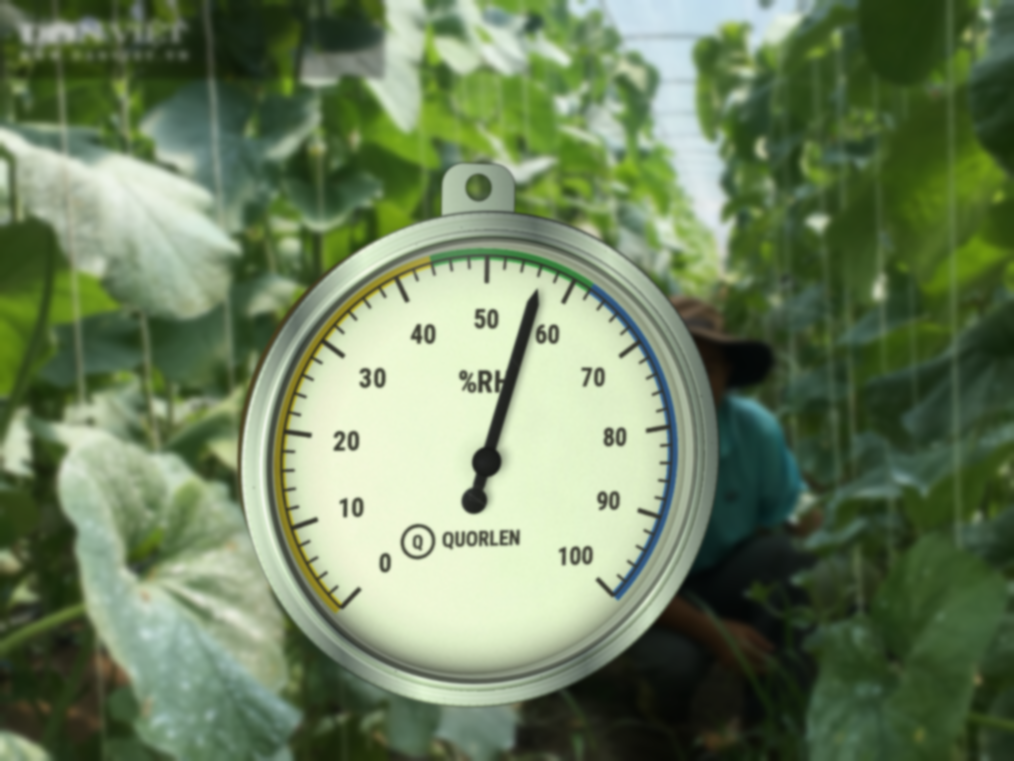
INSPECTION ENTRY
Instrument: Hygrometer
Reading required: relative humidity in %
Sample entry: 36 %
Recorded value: 56 %
